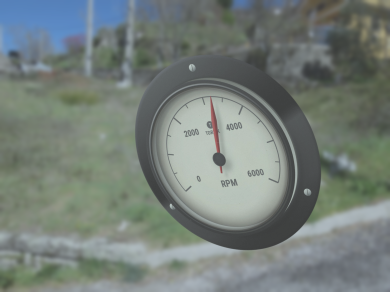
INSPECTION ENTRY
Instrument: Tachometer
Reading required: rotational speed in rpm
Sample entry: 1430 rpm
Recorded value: 3250 rpm
